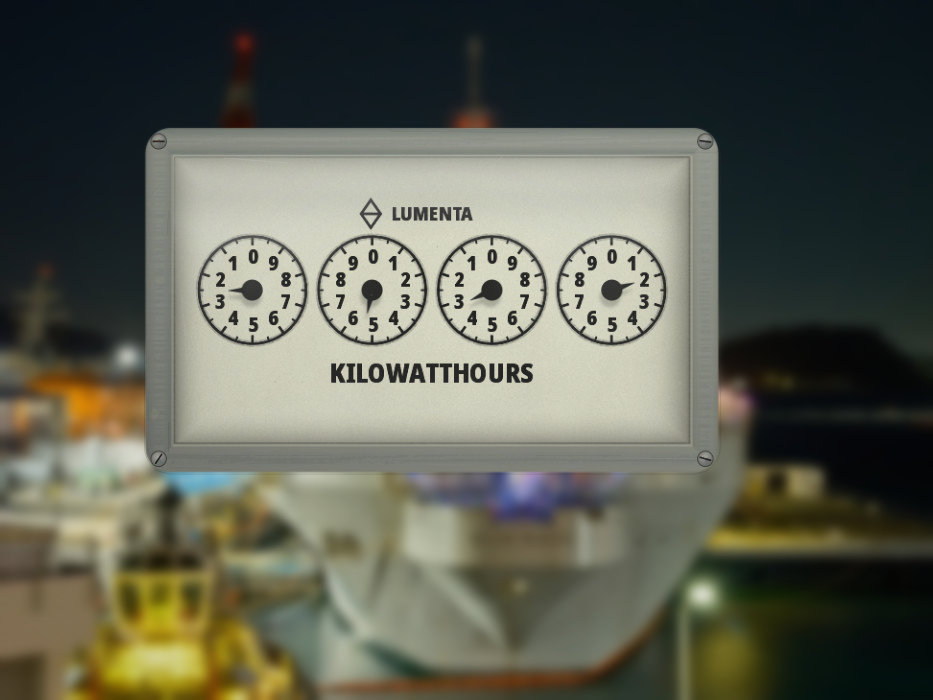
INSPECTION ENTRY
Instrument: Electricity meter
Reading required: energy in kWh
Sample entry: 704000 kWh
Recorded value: 2532 kWh
